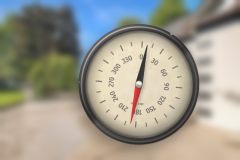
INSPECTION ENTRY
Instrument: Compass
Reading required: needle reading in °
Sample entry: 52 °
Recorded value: 187.5 °
